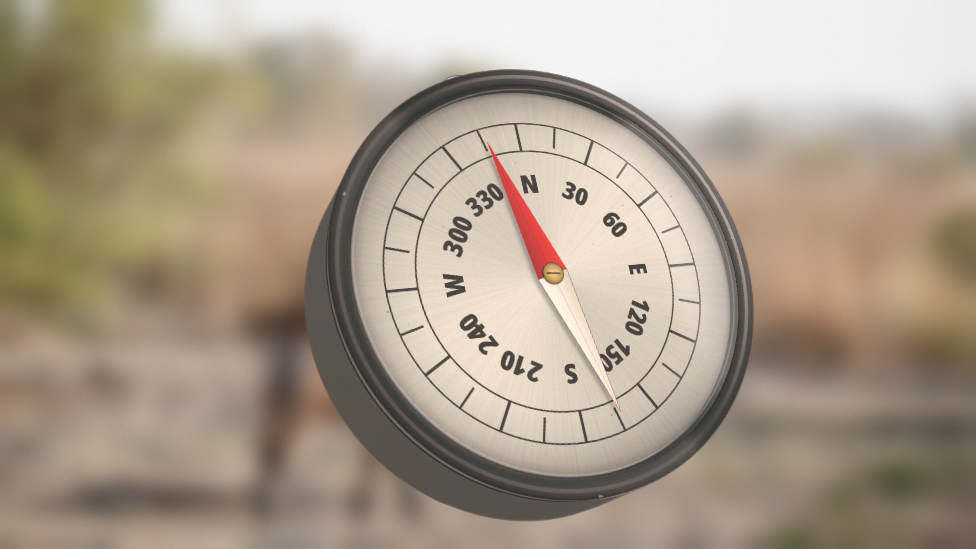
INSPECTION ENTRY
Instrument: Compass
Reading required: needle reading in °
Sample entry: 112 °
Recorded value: 345 °
